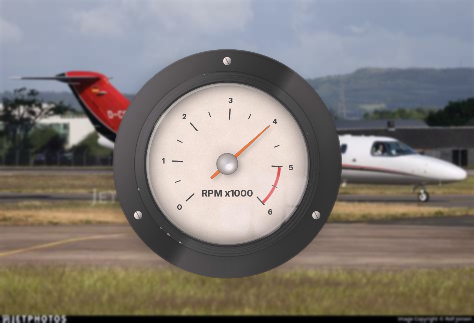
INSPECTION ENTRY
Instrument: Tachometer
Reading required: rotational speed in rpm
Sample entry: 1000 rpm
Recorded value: 4000 rpm
